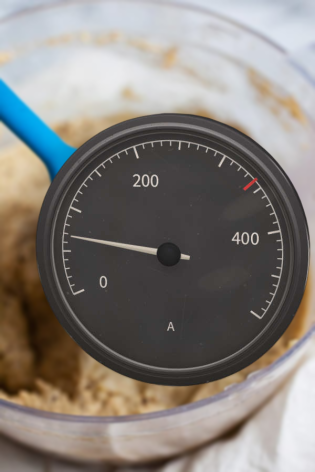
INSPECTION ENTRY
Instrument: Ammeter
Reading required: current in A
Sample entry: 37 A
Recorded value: 70 A
